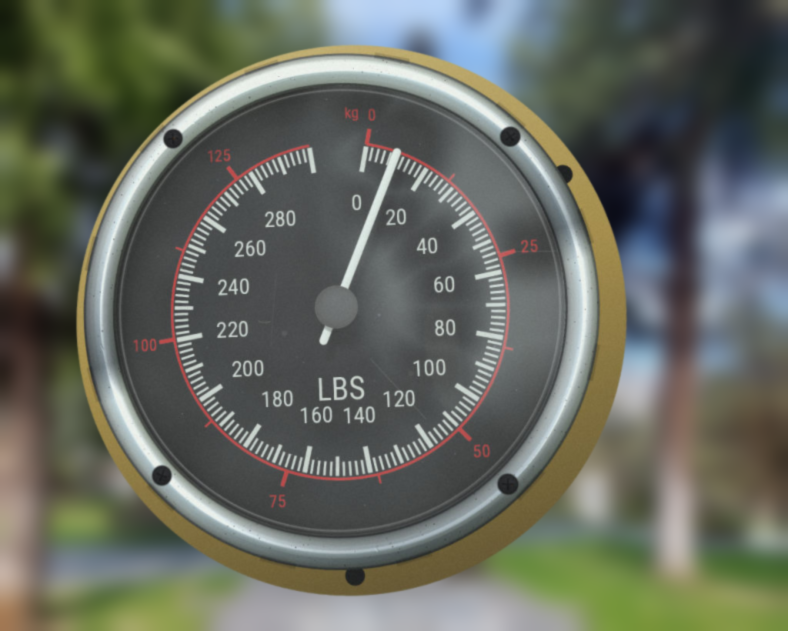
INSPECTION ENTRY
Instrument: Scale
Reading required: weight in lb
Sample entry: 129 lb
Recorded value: 10 lb
